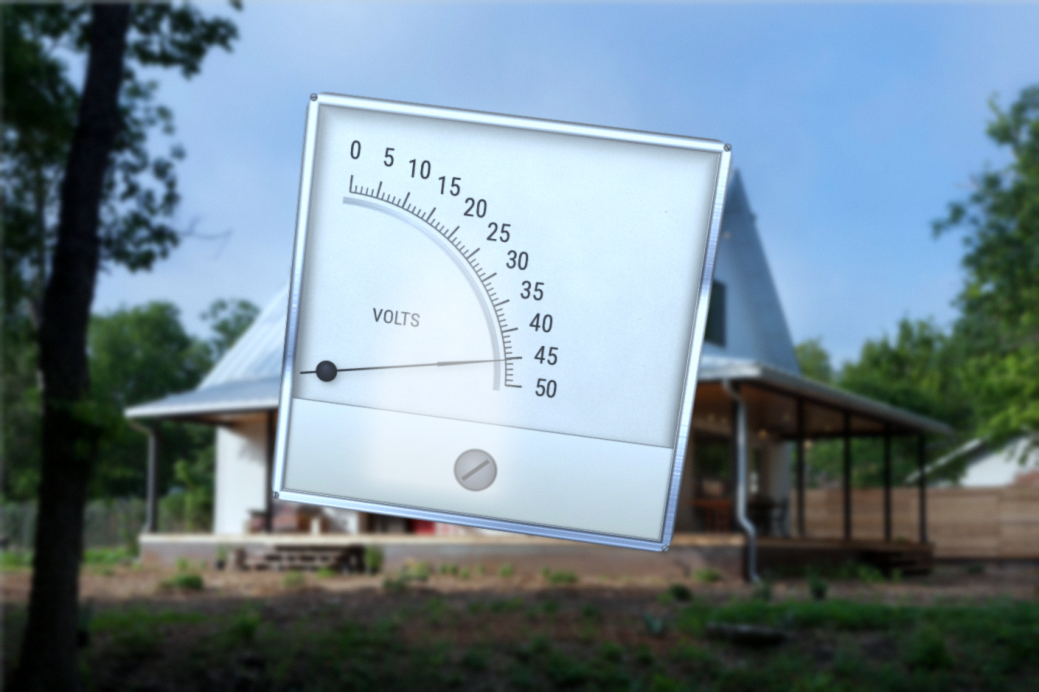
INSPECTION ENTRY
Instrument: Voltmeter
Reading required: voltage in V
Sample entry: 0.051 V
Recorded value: 45 V
